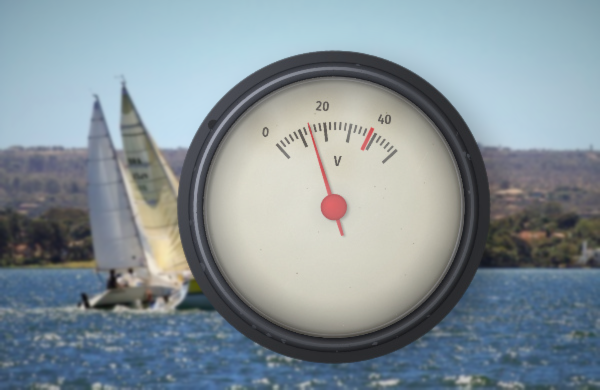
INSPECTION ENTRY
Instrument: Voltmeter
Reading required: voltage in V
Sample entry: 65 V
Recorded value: 14 V
